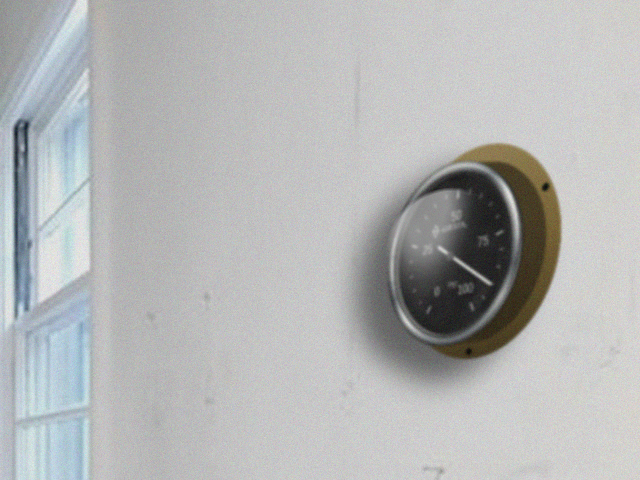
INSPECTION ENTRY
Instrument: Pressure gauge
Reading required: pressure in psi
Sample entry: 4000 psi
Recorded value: 90 psi
